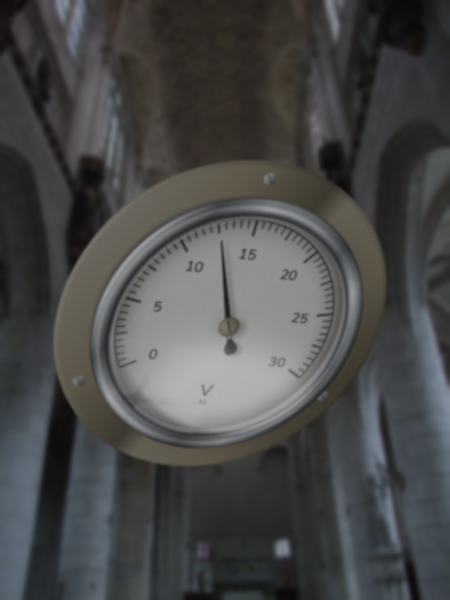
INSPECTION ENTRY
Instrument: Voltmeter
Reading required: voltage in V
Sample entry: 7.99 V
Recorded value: 12.5 V
